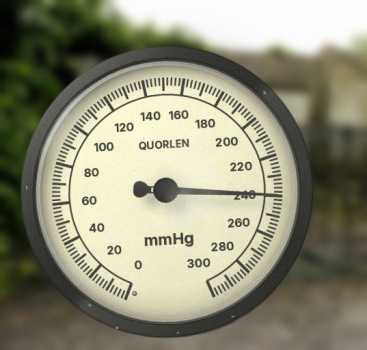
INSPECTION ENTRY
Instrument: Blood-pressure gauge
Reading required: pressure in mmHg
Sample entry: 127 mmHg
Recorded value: 240 mmHg
